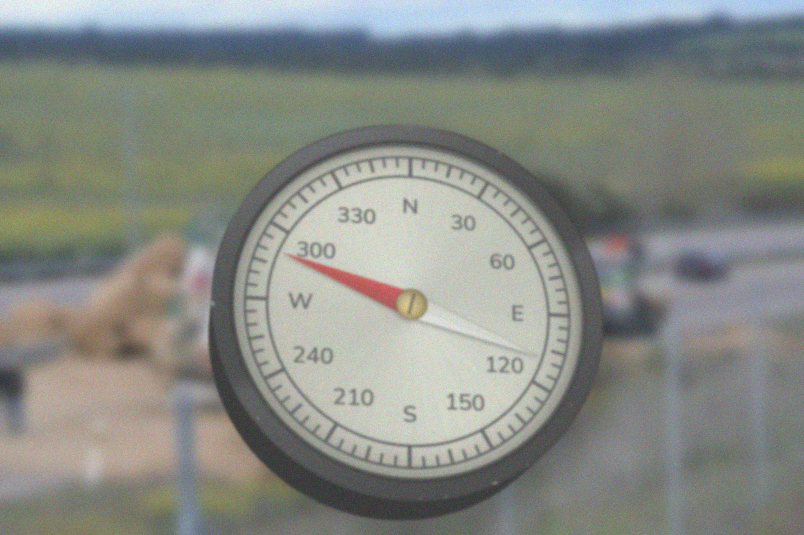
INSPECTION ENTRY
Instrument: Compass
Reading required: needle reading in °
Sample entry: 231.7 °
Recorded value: 290 °
